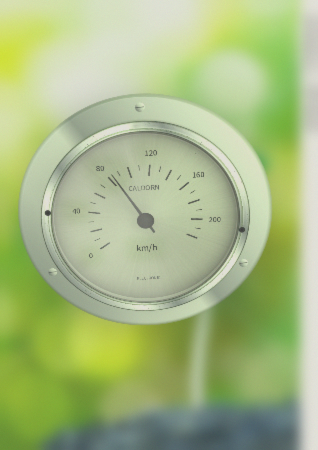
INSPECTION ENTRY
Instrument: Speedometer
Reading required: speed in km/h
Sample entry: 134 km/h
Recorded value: 85 km/h
